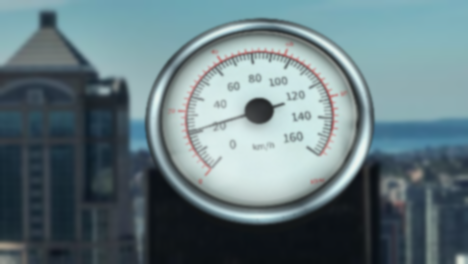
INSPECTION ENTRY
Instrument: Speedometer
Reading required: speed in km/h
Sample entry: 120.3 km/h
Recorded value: 20 km/h
